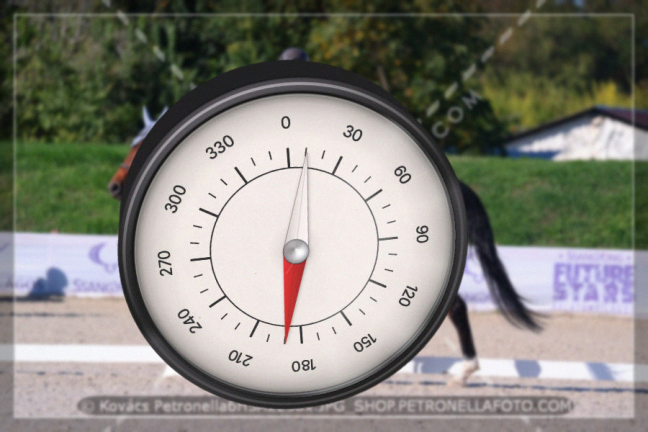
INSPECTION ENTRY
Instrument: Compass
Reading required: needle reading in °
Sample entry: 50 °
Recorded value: 190 °
